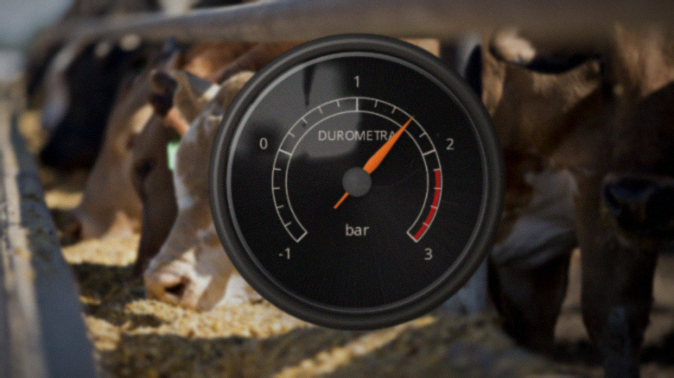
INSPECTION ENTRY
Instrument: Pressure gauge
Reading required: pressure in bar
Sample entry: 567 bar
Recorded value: 1.6 bar
